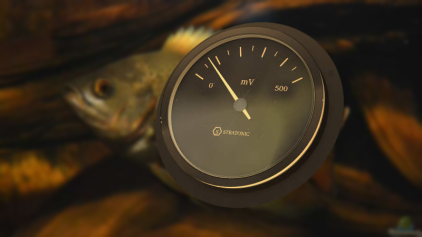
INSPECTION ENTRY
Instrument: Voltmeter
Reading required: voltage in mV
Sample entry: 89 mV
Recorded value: 75 mV
